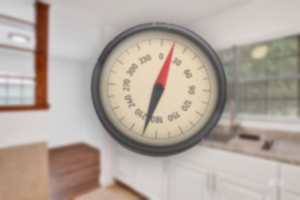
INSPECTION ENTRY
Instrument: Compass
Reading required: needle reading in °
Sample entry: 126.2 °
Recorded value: 15 °
